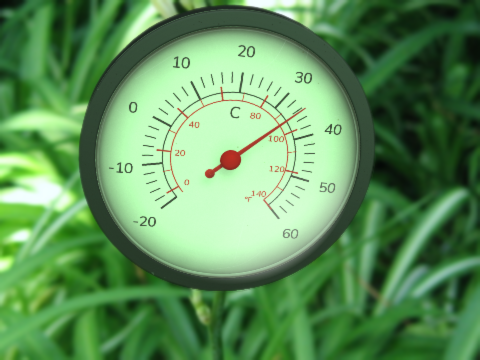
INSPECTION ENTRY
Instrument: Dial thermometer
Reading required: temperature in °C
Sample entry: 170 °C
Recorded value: 34 °C
